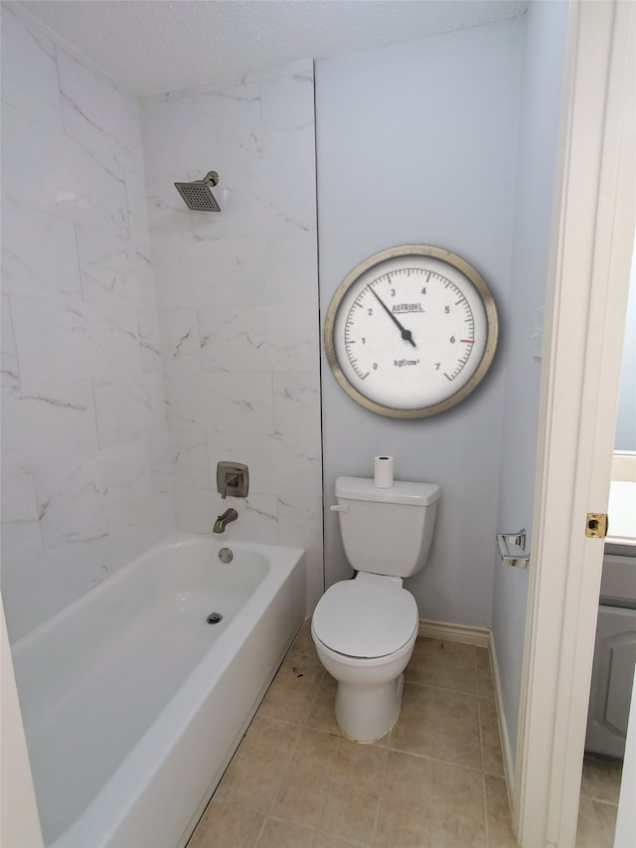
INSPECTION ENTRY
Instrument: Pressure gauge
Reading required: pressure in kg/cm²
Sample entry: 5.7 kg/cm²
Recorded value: 2.5 kg/cm²
